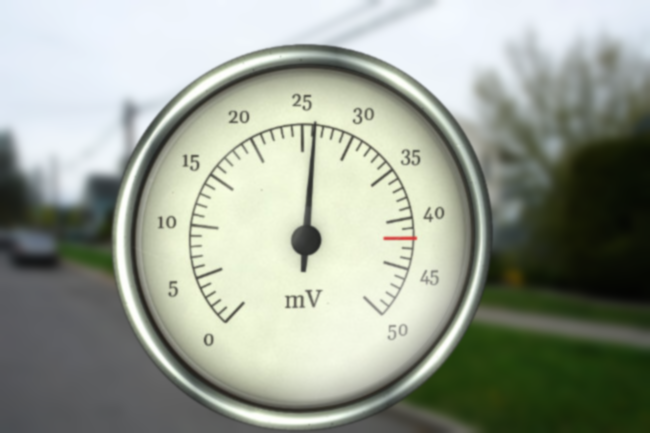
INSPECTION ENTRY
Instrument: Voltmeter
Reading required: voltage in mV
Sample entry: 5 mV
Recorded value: 26 mV
